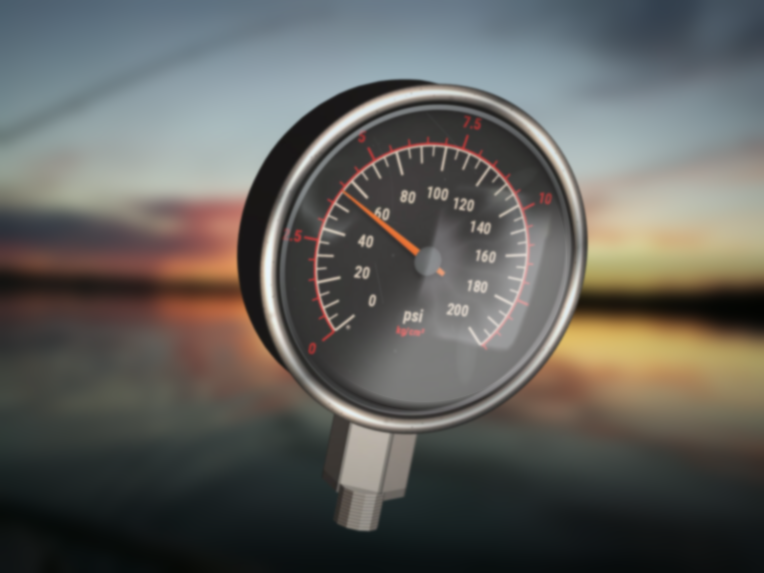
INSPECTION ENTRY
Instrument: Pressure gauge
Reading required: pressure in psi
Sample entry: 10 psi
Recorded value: 55 psi
